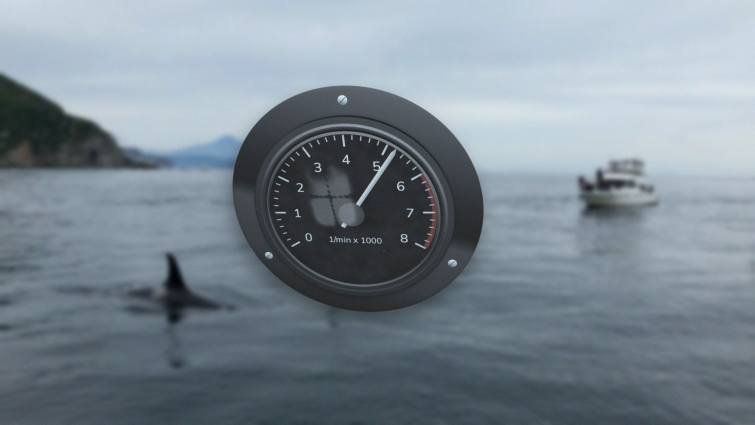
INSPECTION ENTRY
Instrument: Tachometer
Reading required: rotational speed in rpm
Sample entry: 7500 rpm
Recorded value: 5200 rpm
